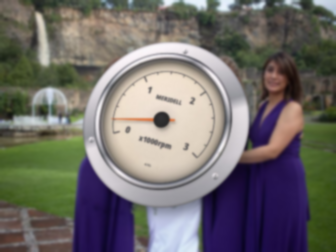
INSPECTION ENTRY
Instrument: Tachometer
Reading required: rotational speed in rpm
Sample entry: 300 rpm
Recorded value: 200 rpm
